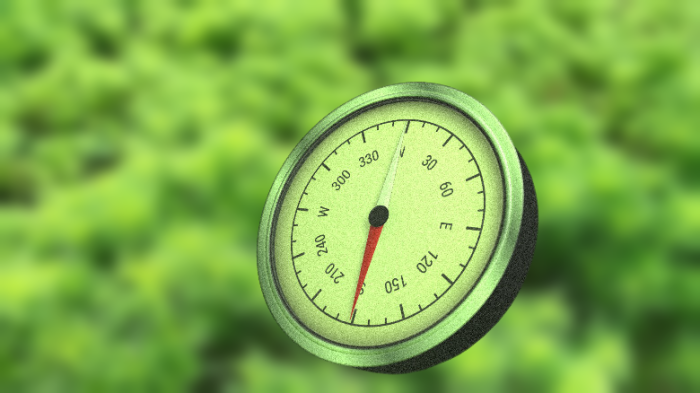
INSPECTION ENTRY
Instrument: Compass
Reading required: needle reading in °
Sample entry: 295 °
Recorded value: 180 °
